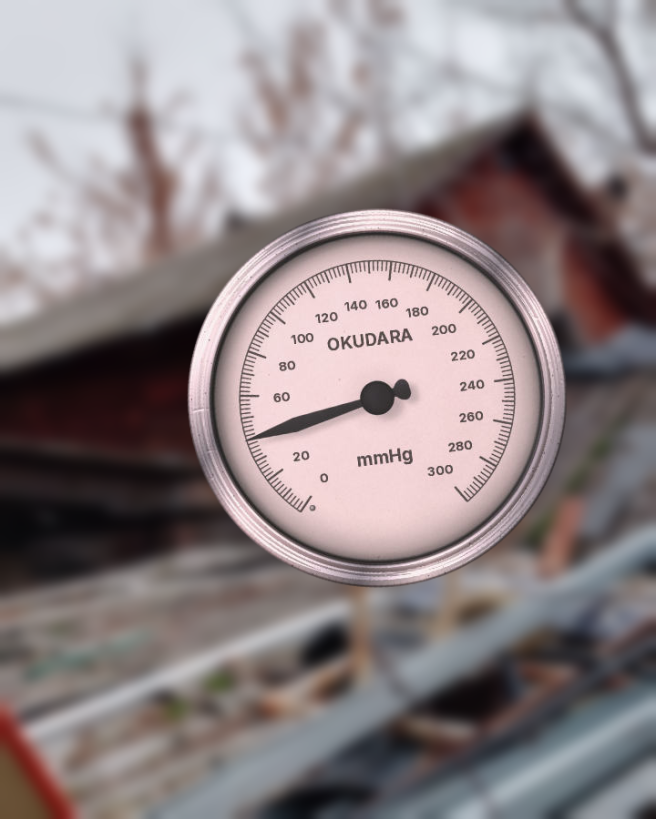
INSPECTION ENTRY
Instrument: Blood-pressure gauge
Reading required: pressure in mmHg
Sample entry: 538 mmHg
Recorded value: 40 mmHg
